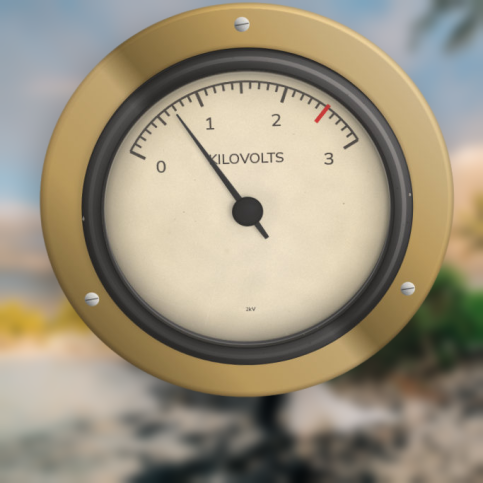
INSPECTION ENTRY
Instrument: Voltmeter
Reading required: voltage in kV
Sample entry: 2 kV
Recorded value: 0.7 kV
